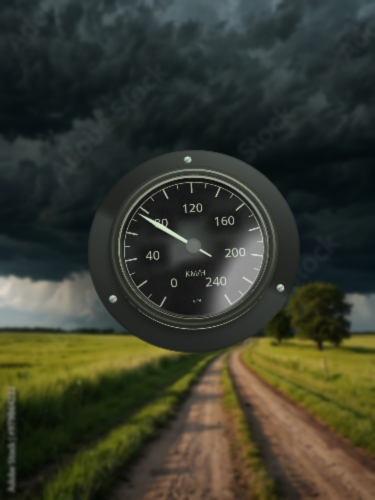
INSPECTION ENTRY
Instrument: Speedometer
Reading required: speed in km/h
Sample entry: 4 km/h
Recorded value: 75 km/h
